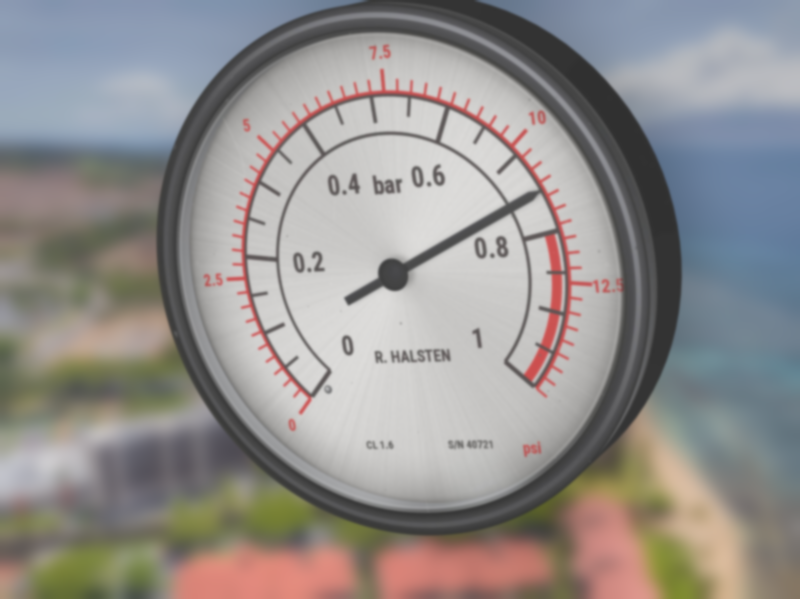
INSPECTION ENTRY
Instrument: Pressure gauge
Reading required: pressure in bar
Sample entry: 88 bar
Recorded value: 0.75 bar
